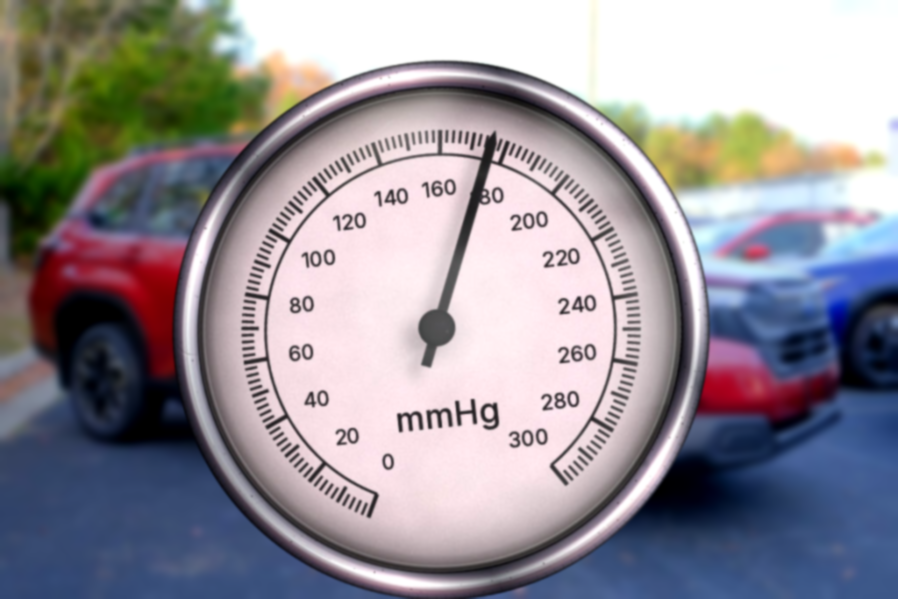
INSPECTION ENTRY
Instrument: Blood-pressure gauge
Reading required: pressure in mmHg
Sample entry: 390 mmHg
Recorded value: 176 mmHg
